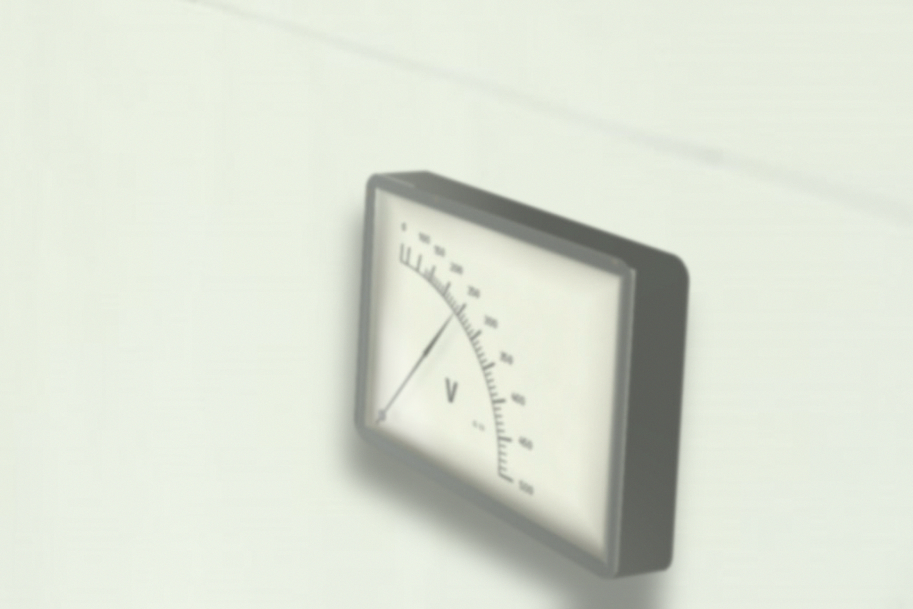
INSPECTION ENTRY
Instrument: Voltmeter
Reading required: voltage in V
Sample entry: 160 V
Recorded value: 250 V
